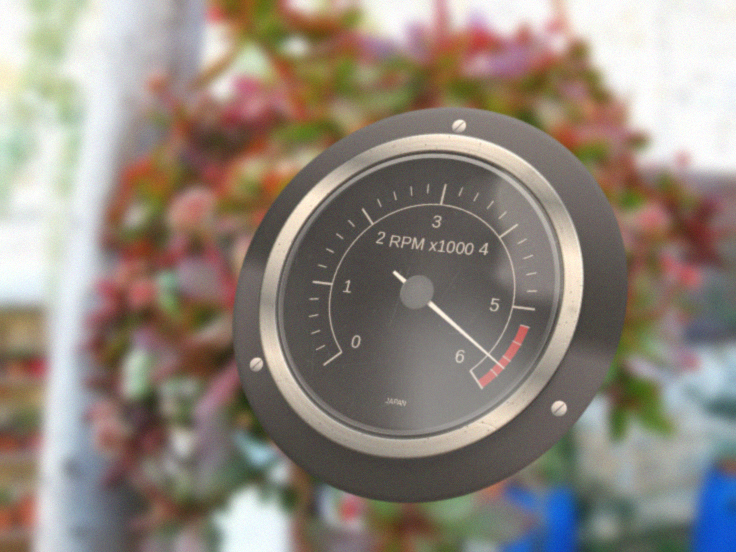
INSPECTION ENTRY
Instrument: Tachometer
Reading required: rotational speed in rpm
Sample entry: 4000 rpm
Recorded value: 5700 rpm
